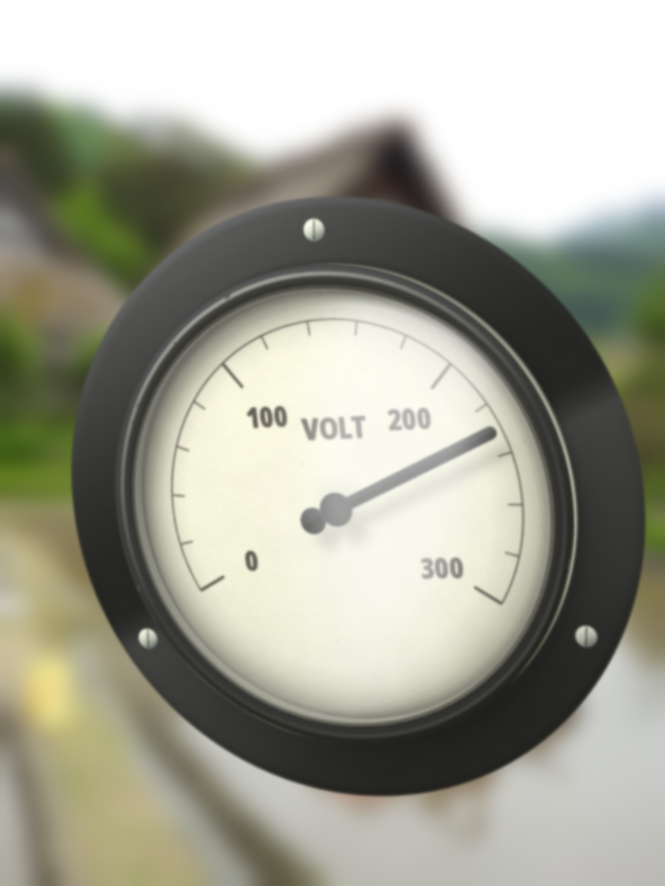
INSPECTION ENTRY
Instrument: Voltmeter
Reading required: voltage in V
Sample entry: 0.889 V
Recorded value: 230 V
